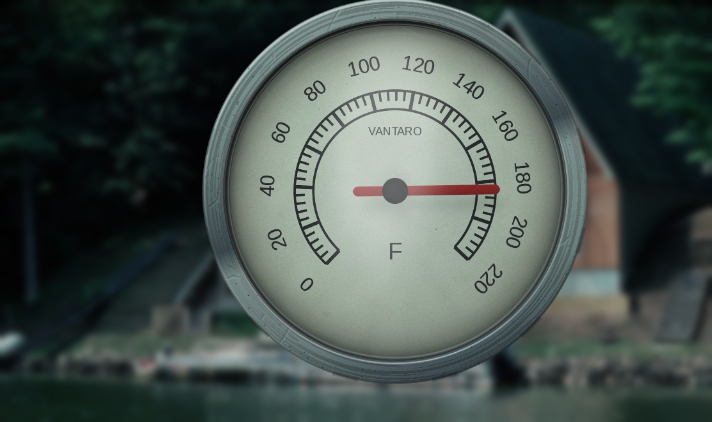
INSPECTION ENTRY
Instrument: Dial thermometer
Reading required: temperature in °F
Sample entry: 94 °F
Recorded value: 184 °F
